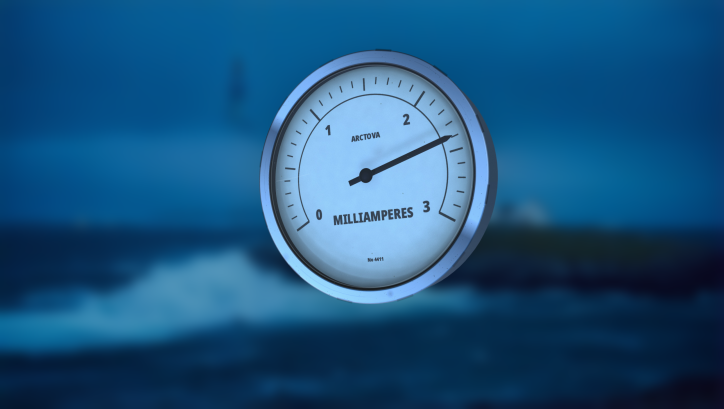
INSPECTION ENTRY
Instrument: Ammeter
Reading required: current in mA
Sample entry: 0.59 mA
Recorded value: 2.4 mA
